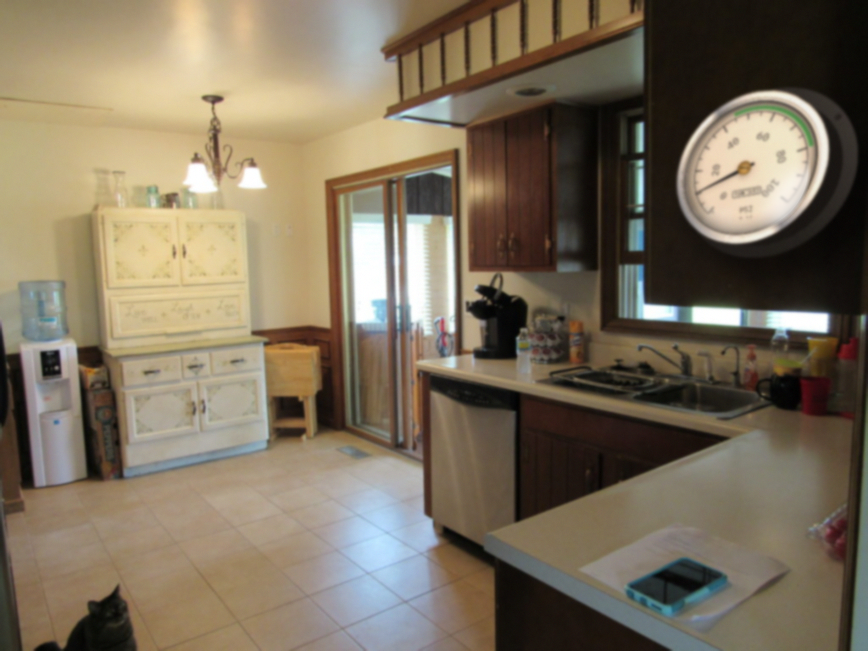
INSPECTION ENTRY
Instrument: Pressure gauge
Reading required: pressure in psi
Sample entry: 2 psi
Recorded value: 10 psi
